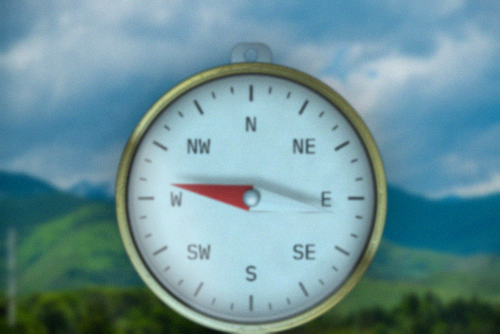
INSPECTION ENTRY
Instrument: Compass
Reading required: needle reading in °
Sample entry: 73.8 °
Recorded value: 280 °
